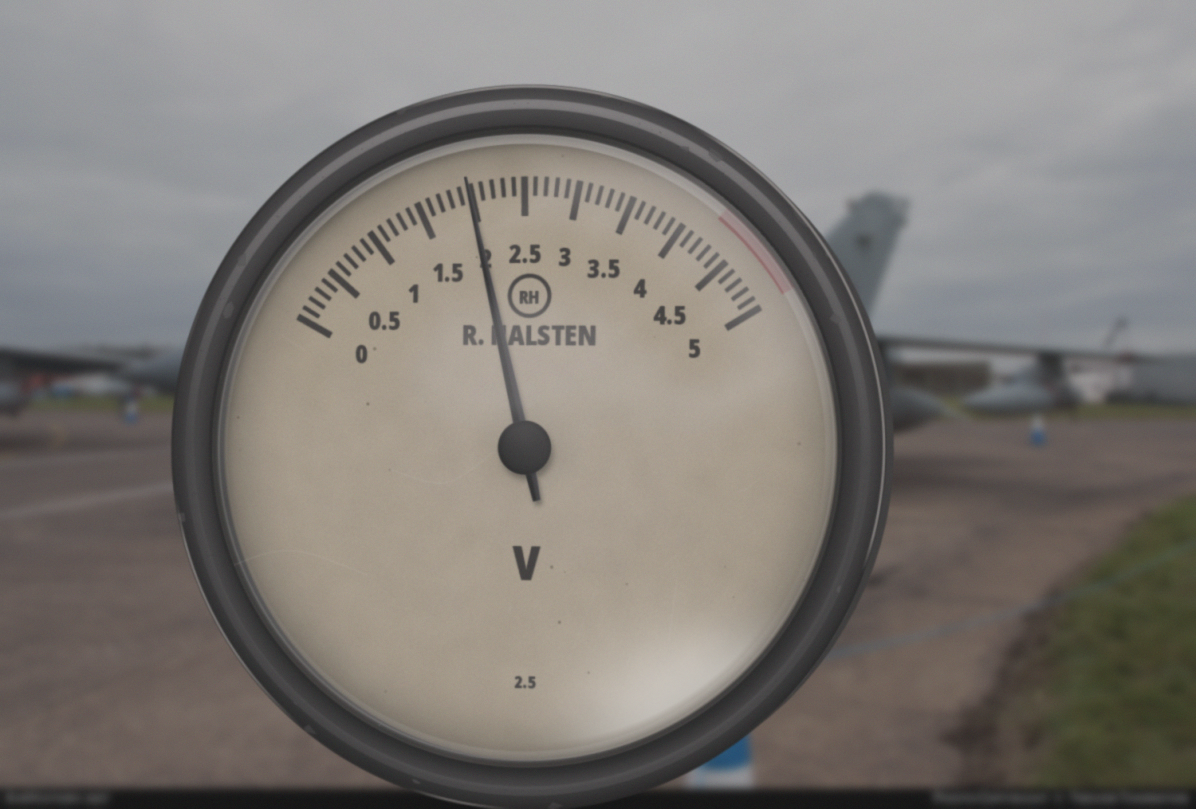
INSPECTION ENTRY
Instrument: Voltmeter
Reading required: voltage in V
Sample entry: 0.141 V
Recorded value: 2 V
